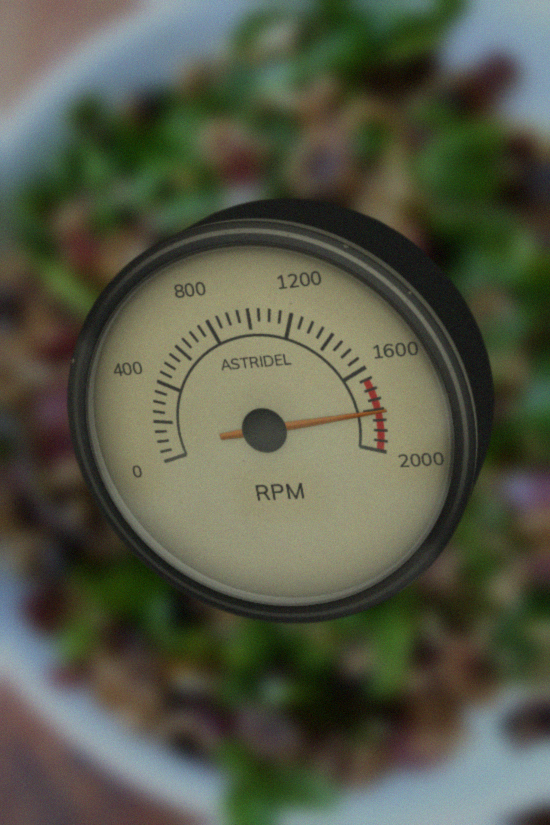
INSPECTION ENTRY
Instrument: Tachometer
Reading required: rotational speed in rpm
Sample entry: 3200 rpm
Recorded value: 1800 rpm
